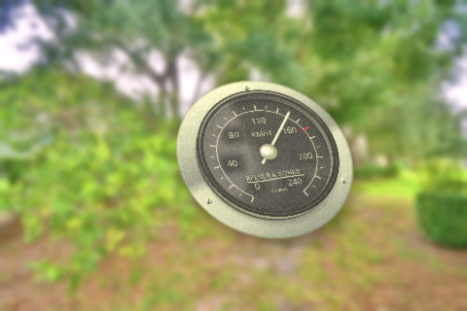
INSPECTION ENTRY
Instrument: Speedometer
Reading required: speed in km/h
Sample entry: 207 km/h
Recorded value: 150 km/h
